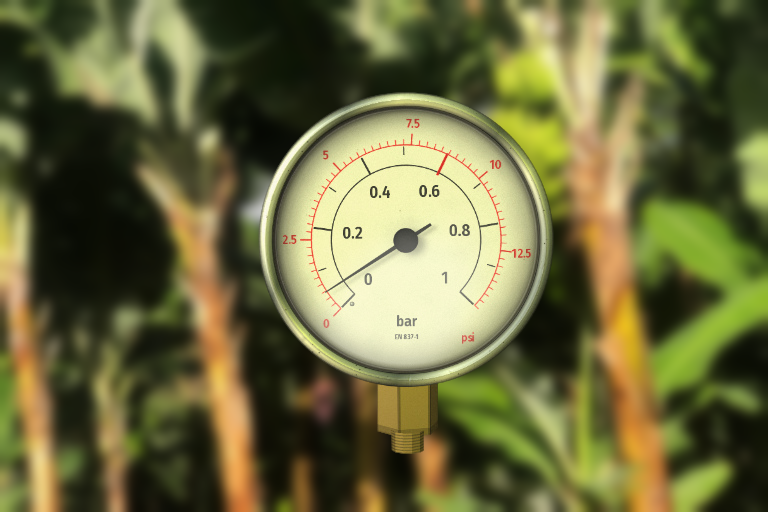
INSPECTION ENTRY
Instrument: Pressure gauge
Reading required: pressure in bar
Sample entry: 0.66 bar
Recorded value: 0.05 bar
